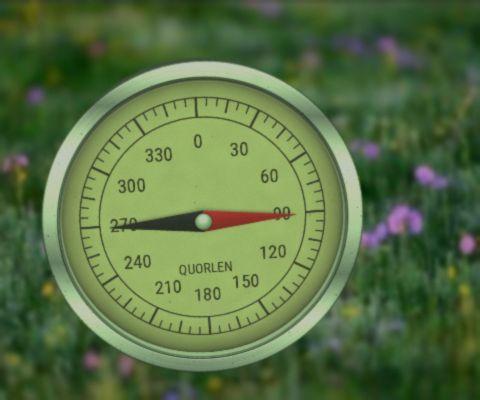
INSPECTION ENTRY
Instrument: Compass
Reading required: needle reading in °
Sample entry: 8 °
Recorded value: 90 °
